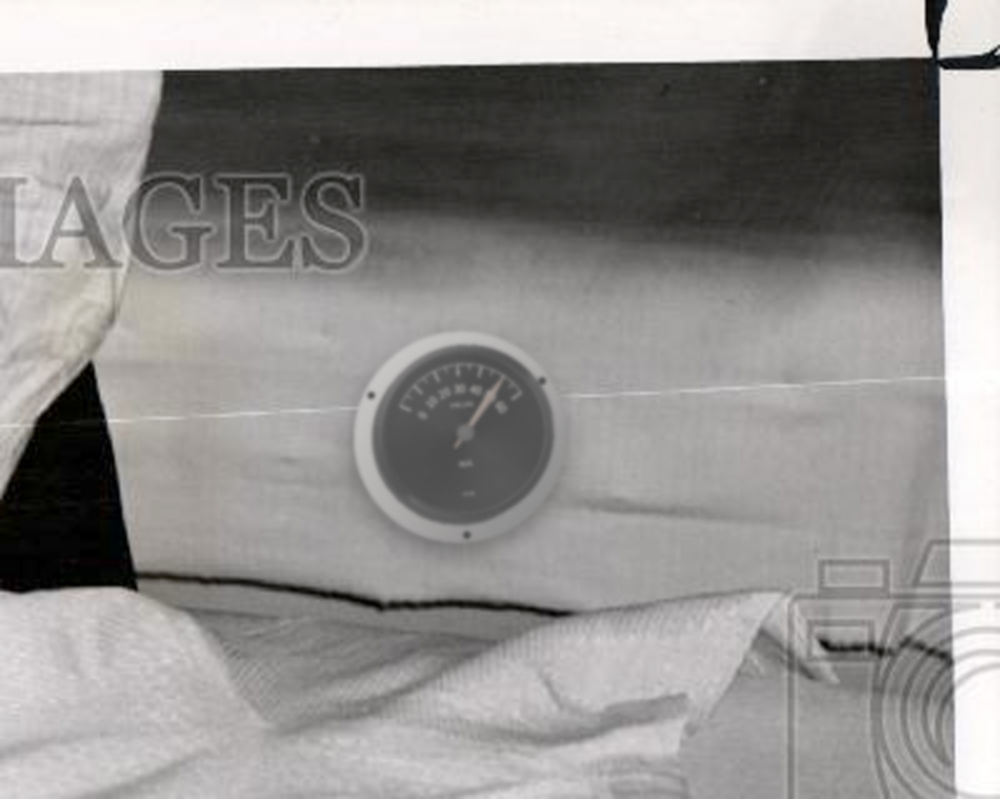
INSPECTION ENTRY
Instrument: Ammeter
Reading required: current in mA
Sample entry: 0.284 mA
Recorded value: 50 mA
